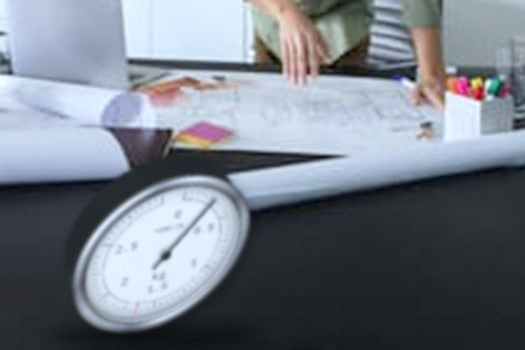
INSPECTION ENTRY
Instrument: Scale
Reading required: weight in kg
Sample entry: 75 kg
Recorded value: 0.25 kg
